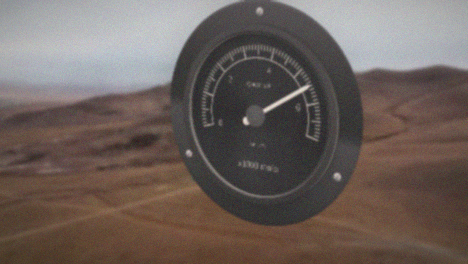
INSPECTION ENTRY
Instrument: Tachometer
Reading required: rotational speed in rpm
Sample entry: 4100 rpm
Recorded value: 5500 rpm
